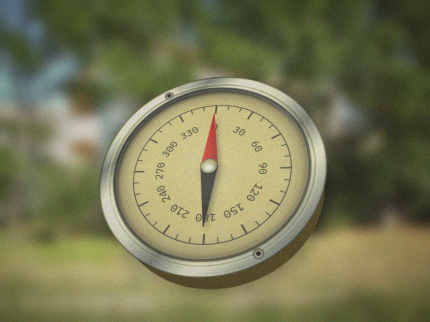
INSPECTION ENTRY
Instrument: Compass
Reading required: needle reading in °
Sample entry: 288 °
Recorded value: 0 °
